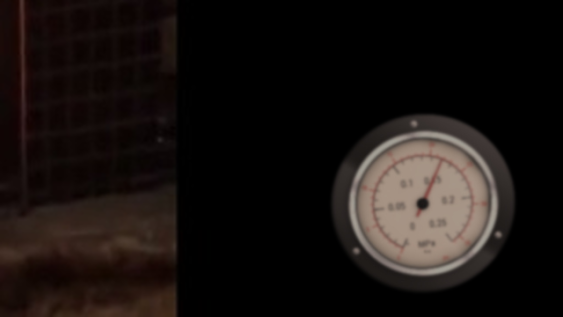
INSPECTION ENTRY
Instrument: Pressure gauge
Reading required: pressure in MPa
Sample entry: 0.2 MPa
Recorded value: 0.15 MPa
